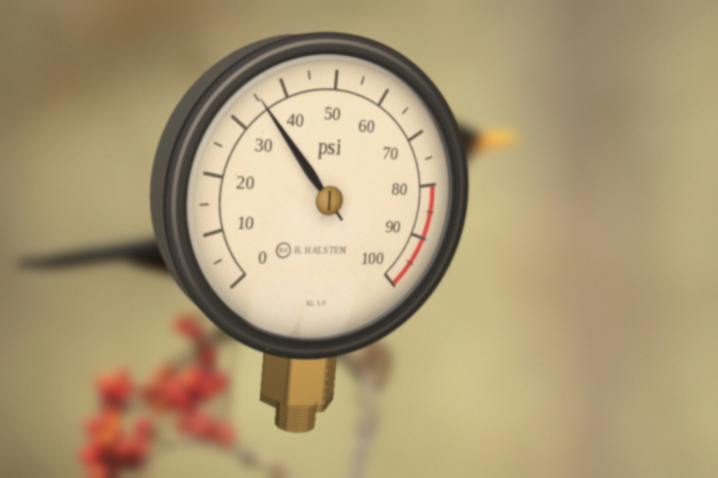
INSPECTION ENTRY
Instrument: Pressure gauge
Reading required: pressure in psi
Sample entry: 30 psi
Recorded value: 35 psi
